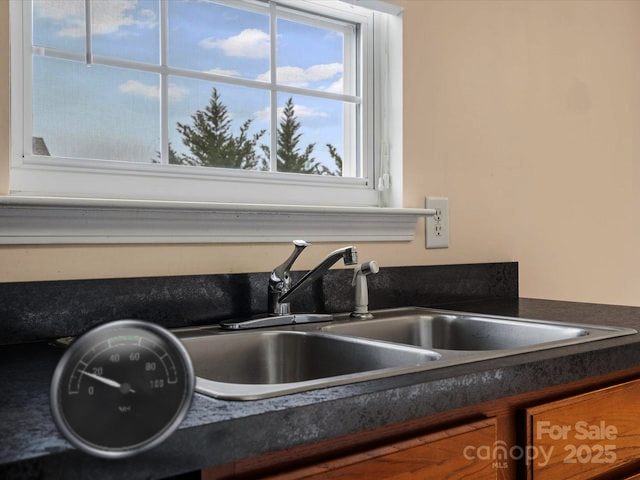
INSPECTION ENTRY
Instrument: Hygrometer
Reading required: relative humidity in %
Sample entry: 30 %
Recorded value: 15 %
